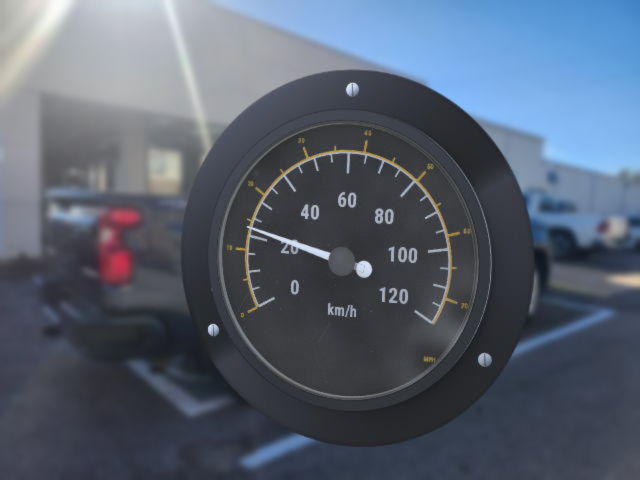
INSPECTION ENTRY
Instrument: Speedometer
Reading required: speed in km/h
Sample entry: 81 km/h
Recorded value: 22.5 km/h
